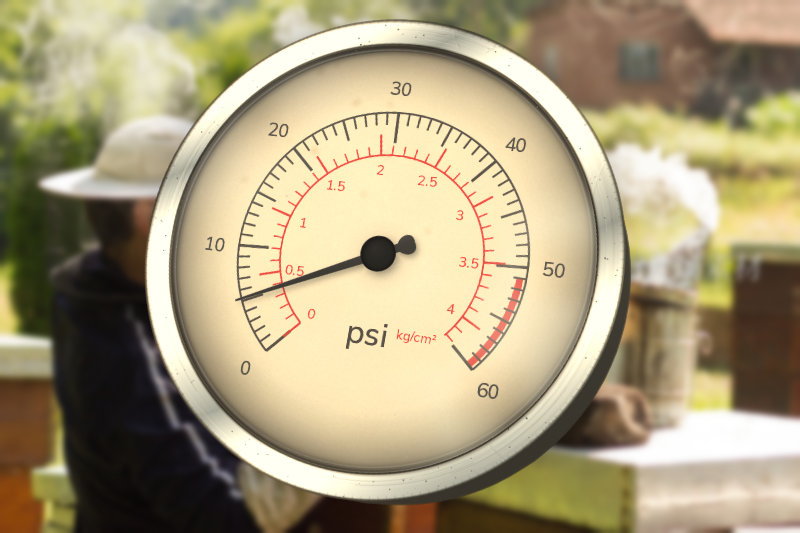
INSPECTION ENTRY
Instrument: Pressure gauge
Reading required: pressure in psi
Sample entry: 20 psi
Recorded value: 5 psi
